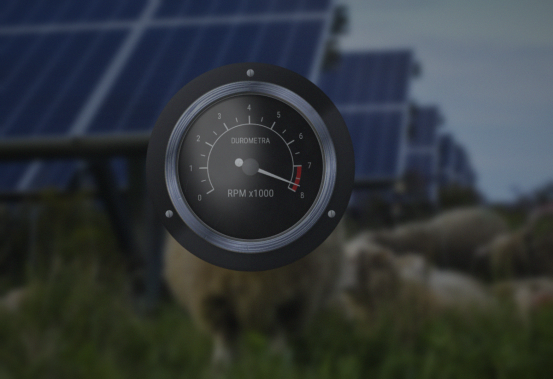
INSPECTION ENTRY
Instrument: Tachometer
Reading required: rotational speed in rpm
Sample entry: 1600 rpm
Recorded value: 7750 rpm
